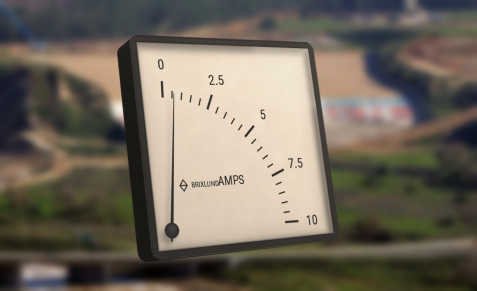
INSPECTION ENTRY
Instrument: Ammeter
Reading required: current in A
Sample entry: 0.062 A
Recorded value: 0.5 A
